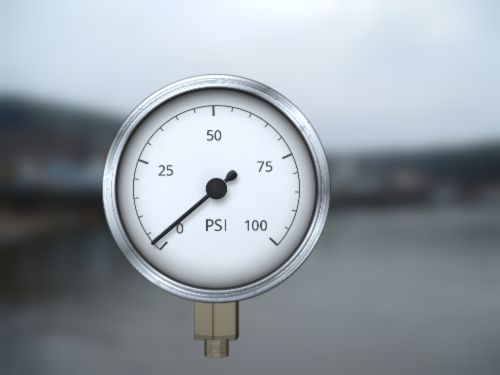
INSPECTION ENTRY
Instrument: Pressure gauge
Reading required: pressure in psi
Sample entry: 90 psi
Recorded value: 2.5 psi
